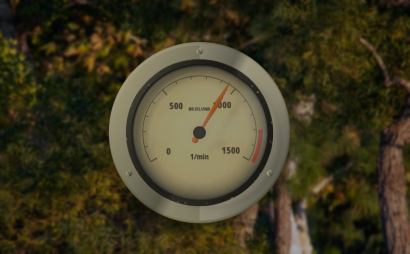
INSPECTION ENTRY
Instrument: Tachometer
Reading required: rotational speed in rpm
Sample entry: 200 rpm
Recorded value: 950 rpm
